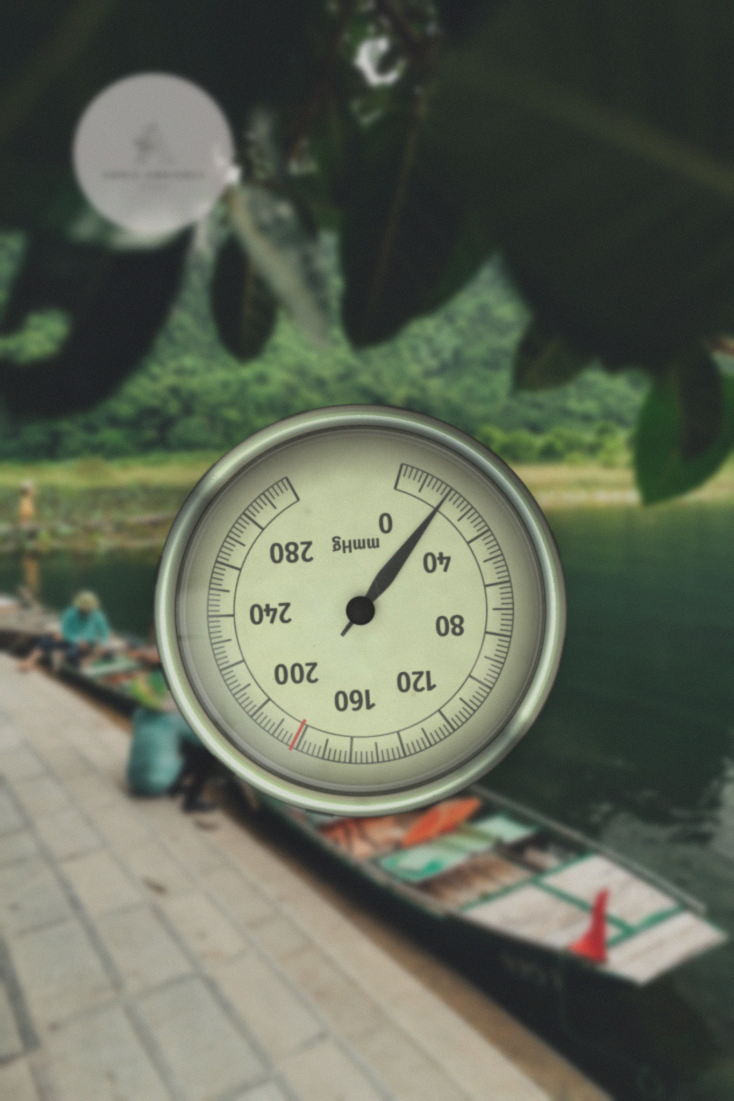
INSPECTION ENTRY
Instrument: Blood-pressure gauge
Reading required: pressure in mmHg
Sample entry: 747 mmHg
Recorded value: 20 mmHg
